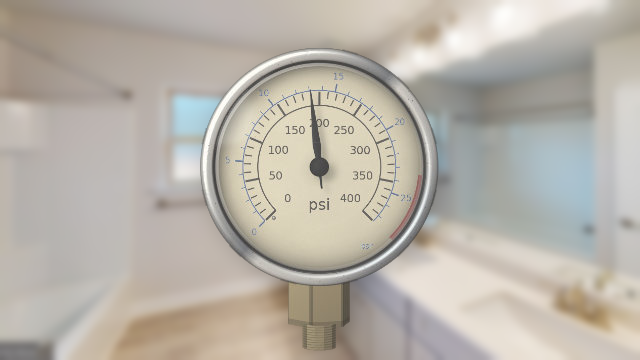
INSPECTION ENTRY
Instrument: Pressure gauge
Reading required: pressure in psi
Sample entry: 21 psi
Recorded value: 190 psi
